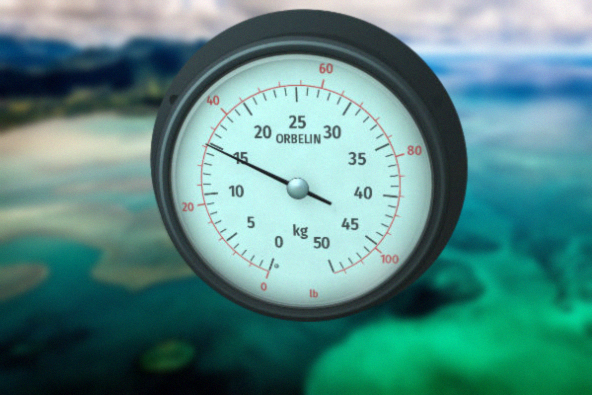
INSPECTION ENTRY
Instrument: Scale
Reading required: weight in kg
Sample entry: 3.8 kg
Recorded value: 15 kg
